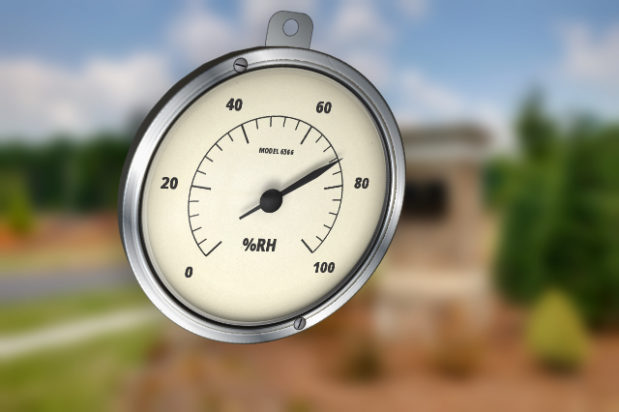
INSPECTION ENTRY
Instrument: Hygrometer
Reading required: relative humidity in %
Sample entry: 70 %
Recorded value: 72 %
